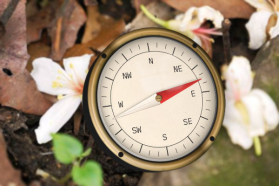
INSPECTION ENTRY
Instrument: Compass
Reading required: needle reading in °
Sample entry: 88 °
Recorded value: 75 °
